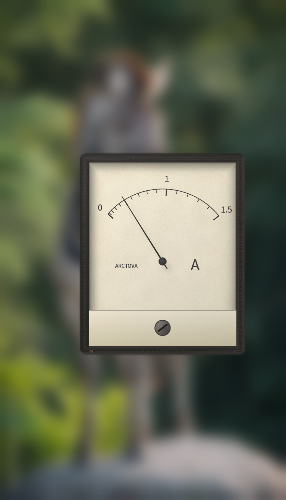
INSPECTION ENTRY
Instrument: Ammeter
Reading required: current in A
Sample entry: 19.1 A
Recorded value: 0.5 A
